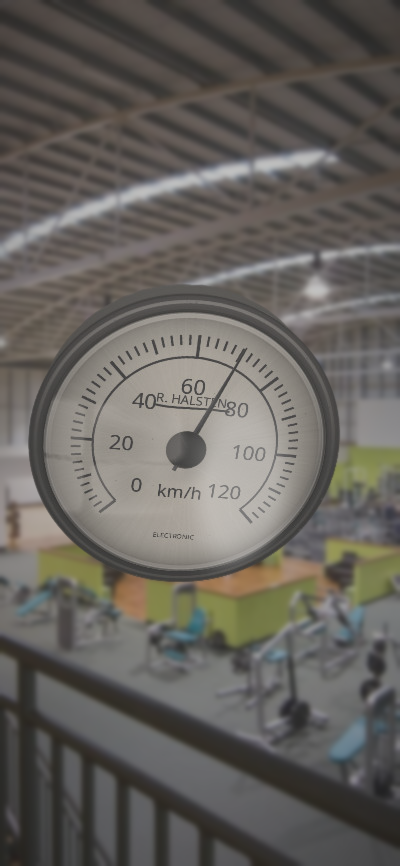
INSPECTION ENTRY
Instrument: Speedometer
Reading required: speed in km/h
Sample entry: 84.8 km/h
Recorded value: 70 km/h
